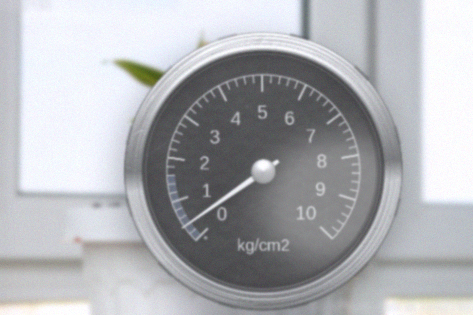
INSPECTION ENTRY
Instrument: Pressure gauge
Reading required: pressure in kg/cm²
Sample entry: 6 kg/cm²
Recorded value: 0.4 kg/cm²
